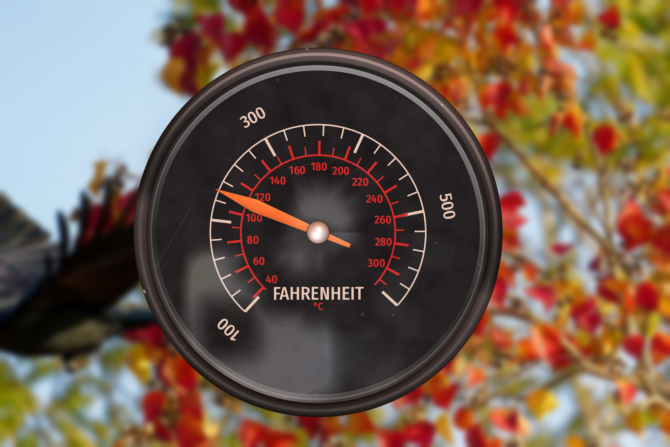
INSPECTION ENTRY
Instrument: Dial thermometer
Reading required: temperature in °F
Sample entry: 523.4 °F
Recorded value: 230 °F
